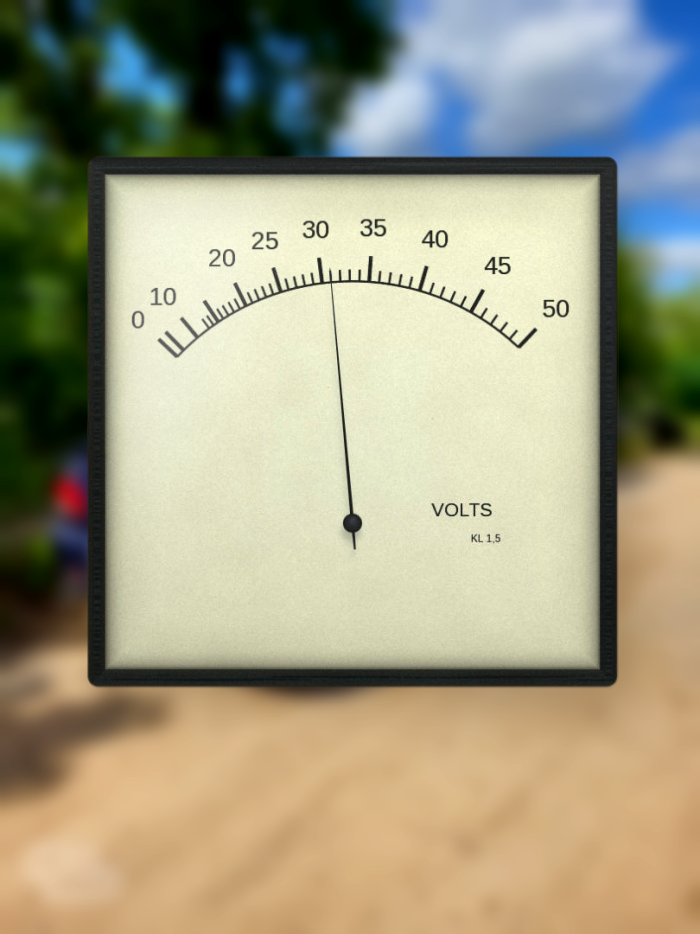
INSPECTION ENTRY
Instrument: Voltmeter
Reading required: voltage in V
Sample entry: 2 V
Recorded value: 31 V
